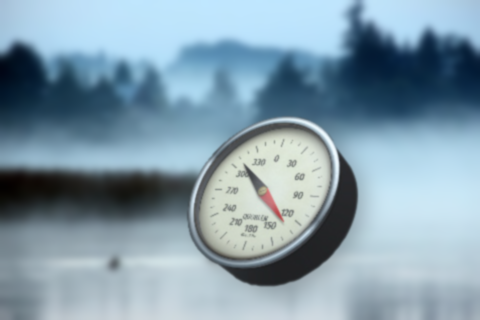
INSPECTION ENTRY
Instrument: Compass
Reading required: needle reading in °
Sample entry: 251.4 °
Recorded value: 130 °
